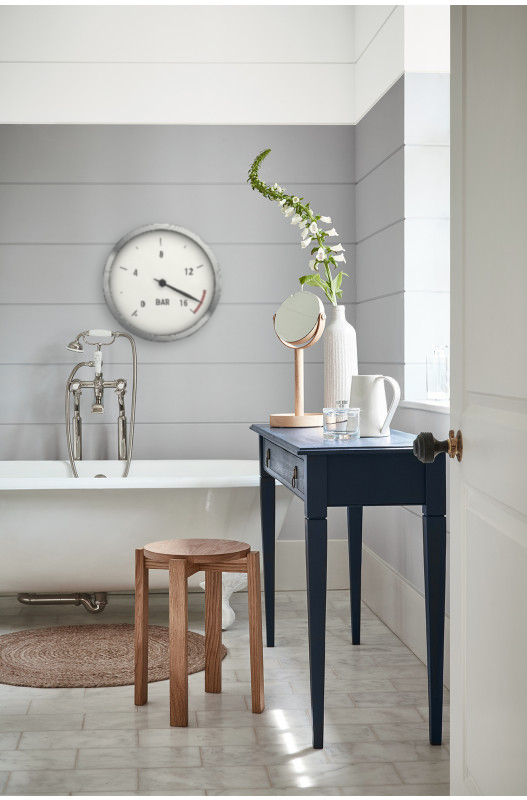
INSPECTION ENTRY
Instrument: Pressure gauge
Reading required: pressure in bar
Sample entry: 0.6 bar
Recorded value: 15 bar
